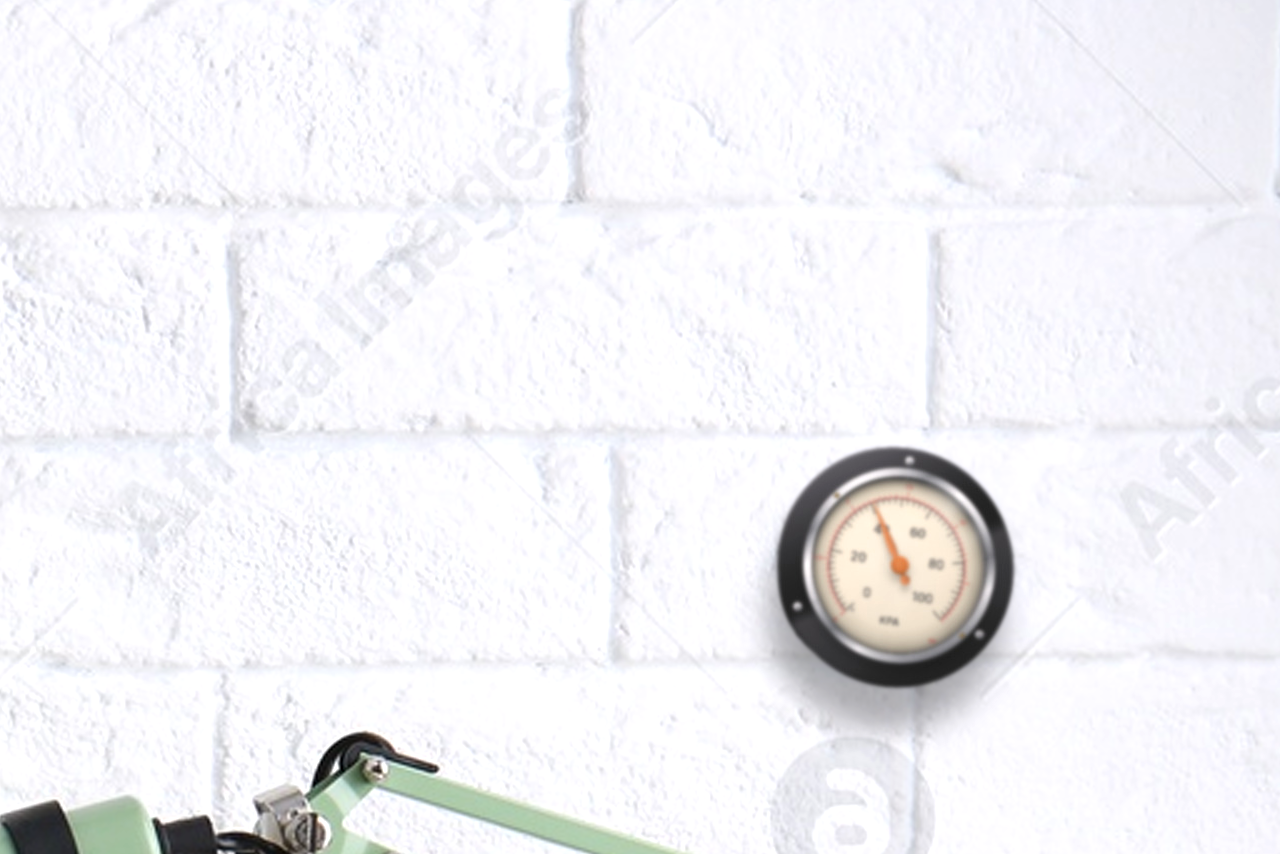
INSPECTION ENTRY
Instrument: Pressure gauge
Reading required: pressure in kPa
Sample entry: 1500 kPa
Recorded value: 40 kPa
